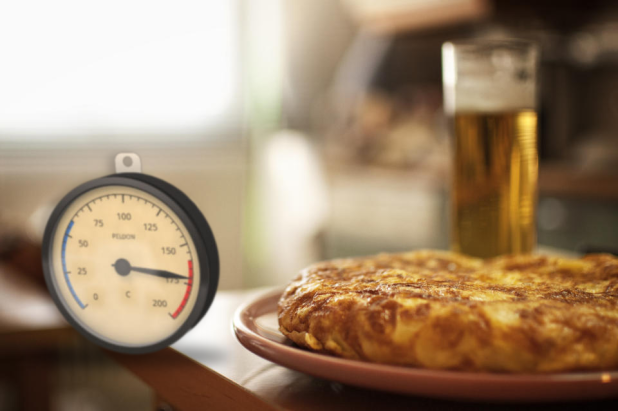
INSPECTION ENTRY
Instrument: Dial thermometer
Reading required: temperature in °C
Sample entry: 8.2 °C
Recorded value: 170 °C
